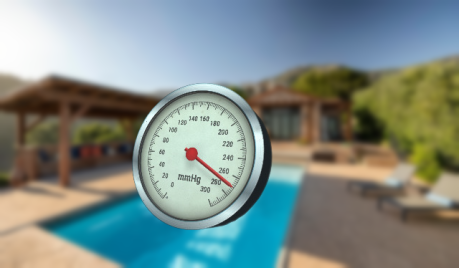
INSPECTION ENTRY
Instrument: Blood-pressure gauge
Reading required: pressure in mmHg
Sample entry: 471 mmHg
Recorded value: 270 mmHg
